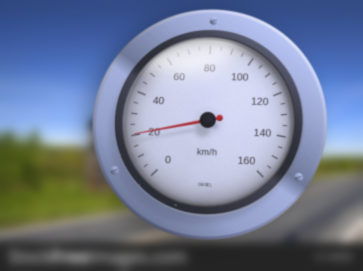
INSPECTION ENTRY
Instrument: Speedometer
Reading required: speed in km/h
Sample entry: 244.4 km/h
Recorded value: 20 km/h
